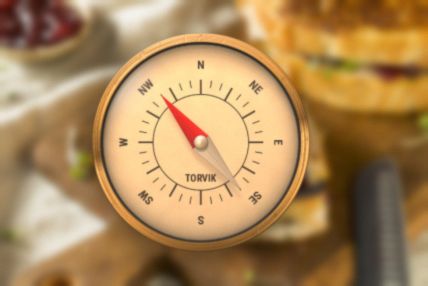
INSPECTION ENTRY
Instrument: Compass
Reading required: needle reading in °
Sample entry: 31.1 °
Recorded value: 320 °
